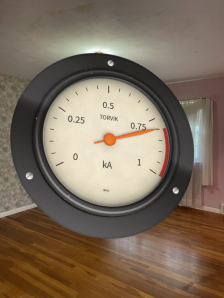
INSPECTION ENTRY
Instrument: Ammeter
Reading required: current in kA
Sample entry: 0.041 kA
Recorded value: 0.8 kA
